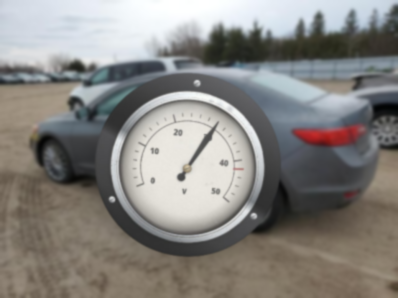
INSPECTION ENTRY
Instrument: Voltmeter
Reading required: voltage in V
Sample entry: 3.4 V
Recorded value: 30 V
